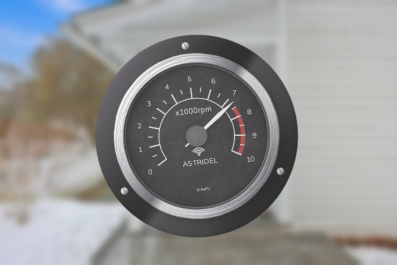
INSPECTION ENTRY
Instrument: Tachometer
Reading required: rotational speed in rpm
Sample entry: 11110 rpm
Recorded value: 7250 rpm
